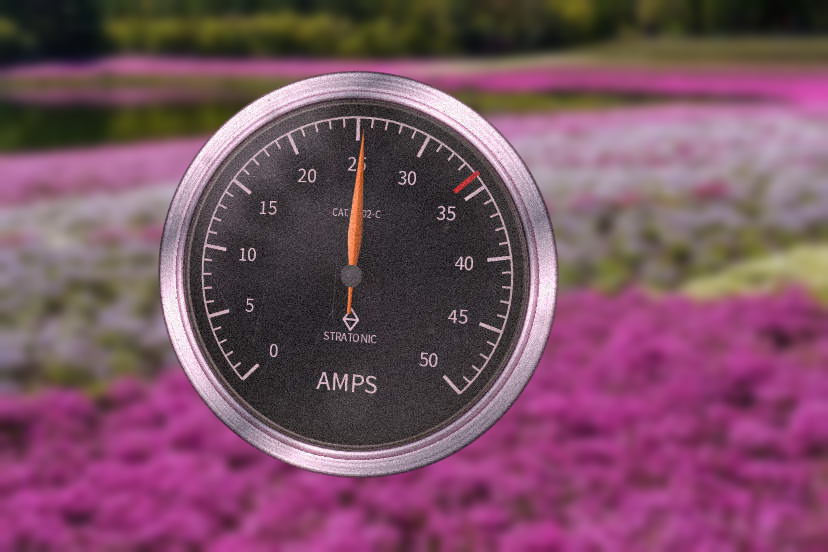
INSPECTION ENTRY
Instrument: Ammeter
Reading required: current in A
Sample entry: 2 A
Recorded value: 25.5 A
